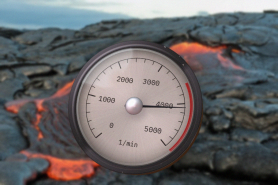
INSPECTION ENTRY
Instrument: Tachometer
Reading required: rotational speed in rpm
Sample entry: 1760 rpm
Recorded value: 4100 rpm
